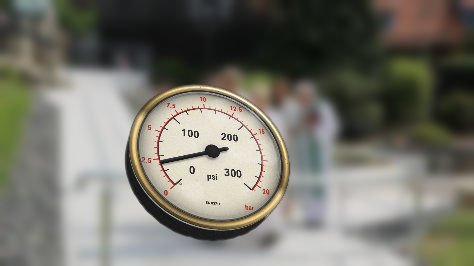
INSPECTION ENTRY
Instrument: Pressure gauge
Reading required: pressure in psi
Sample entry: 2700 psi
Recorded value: 30 psi
